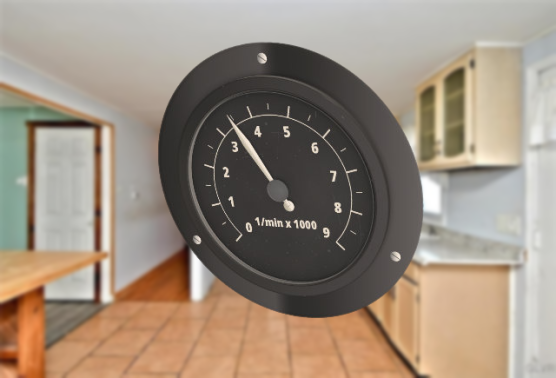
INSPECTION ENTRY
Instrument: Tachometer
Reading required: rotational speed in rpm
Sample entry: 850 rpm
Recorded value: 3500 rpm
